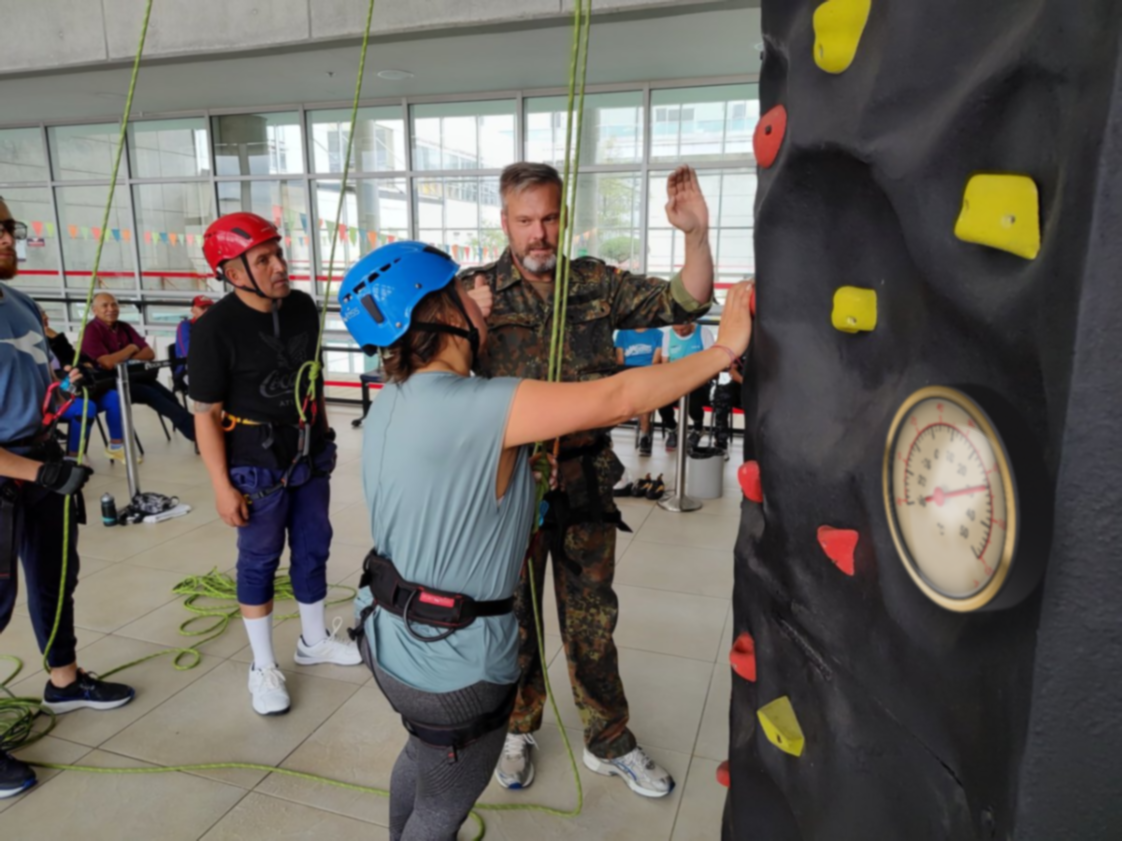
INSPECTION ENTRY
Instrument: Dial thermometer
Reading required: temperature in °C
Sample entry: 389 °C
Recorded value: 30 °C
